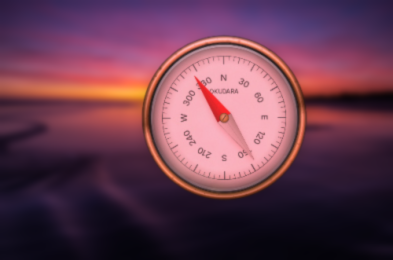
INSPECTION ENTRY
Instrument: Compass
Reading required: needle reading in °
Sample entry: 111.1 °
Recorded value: 325 °
